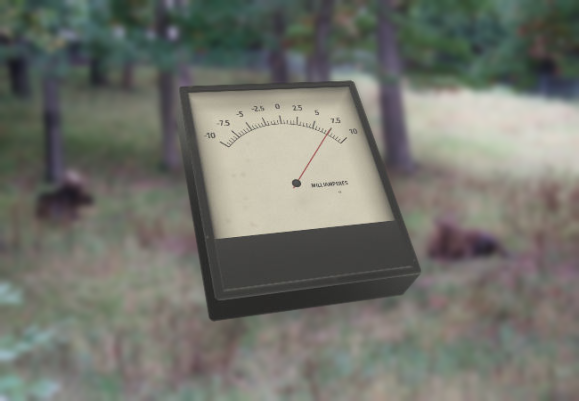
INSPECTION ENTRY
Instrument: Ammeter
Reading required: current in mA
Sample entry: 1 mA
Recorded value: 7.5 mA
